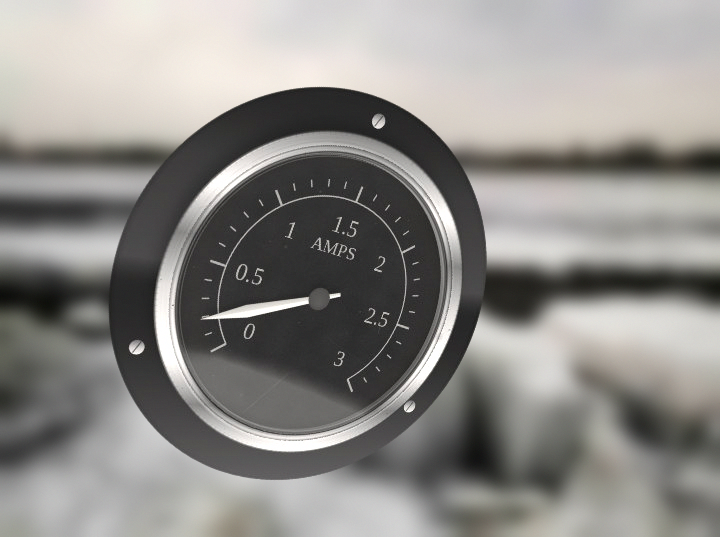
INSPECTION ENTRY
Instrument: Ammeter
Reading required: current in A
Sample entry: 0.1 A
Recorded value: 0.2 A
